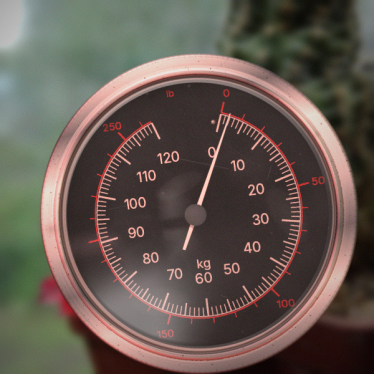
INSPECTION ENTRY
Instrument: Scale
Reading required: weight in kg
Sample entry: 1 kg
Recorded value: 2 kg
